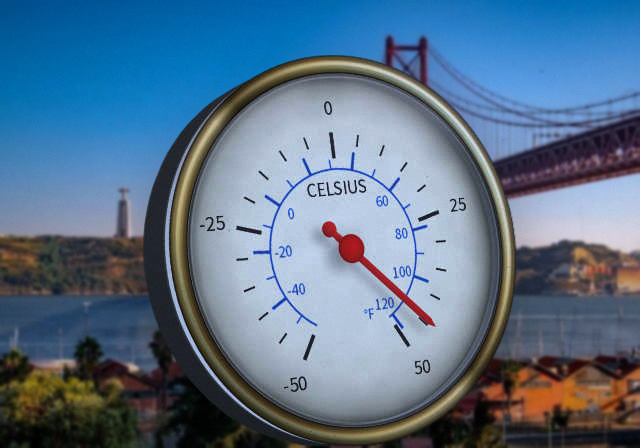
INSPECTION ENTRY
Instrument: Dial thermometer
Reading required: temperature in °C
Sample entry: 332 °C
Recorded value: 45 °C
